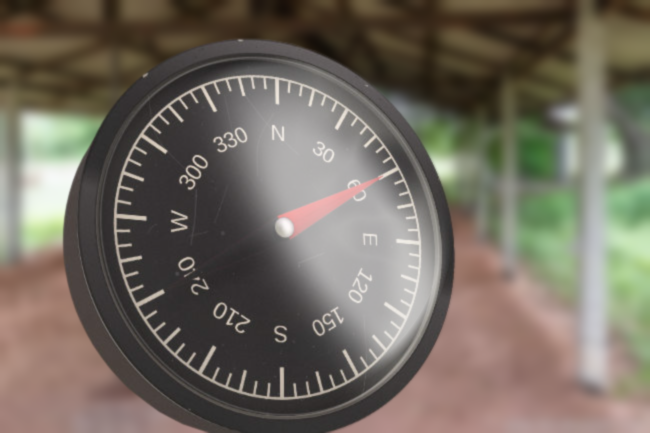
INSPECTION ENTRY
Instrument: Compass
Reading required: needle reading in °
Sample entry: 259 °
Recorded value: 60 °
